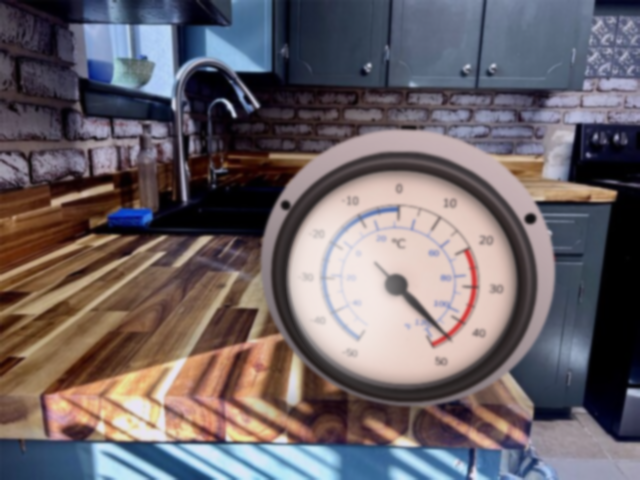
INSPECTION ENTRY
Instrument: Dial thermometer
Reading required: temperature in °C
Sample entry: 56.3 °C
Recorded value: 45 °C
